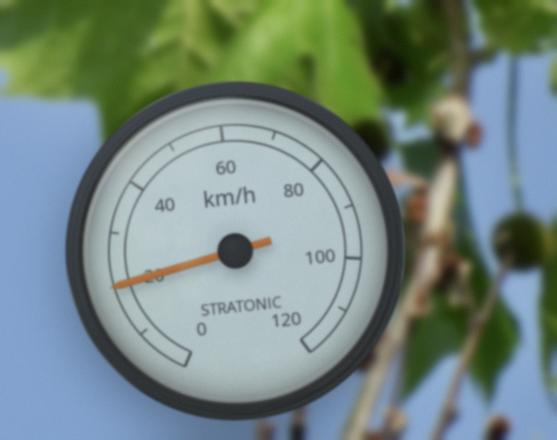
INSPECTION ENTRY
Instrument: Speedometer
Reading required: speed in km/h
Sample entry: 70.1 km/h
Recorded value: 20 km/h
